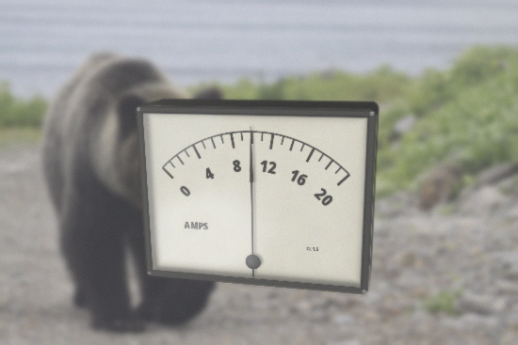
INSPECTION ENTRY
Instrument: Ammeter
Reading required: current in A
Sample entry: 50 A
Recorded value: 10 A
